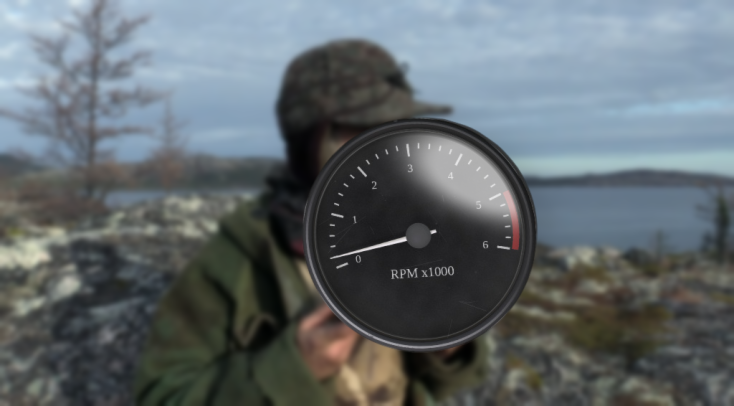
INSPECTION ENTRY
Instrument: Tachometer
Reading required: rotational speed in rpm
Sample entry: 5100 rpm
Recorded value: 200 rpm
